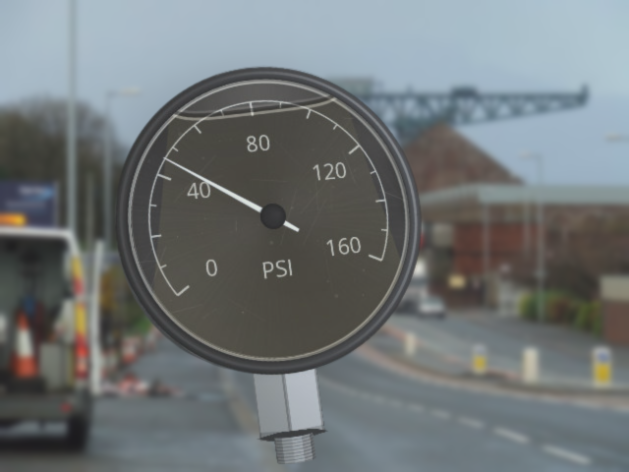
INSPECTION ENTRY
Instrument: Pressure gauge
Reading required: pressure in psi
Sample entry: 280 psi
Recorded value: 45 psi
